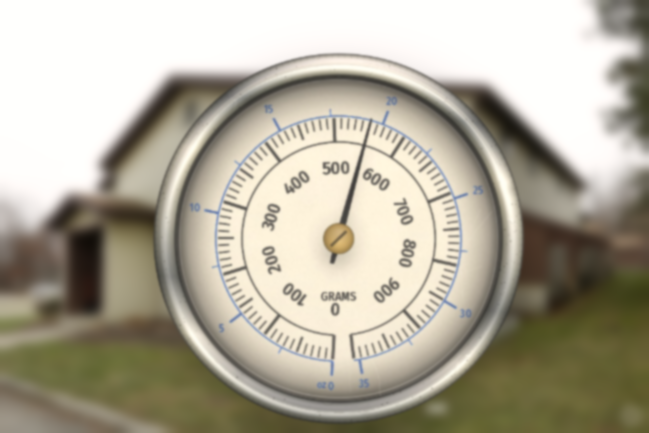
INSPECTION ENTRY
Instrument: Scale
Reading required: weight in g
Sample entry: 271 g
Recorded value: 550 g
